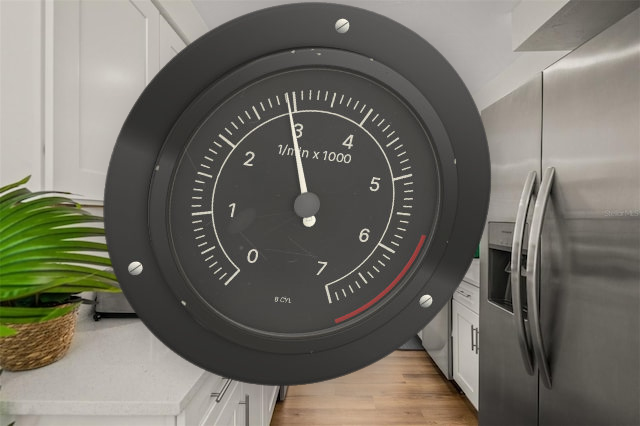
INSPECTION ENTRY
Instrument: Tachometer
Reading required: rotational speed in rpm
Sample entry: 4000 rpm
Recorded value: 2900 rpm
